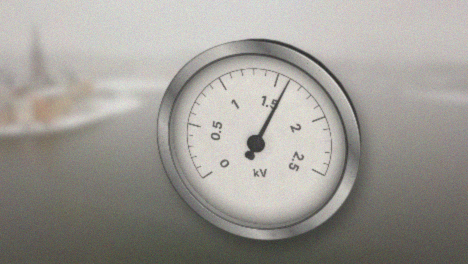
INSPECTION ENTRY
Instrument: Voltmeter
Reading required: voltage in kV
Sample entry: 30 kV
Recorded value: 1.6 kV
